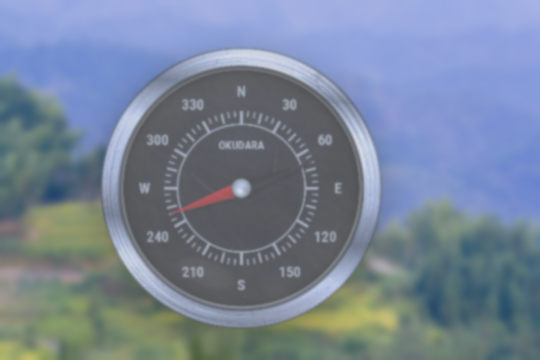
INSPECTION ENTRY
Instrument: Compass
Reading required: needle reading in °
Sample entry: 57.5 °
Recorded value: 250 °
